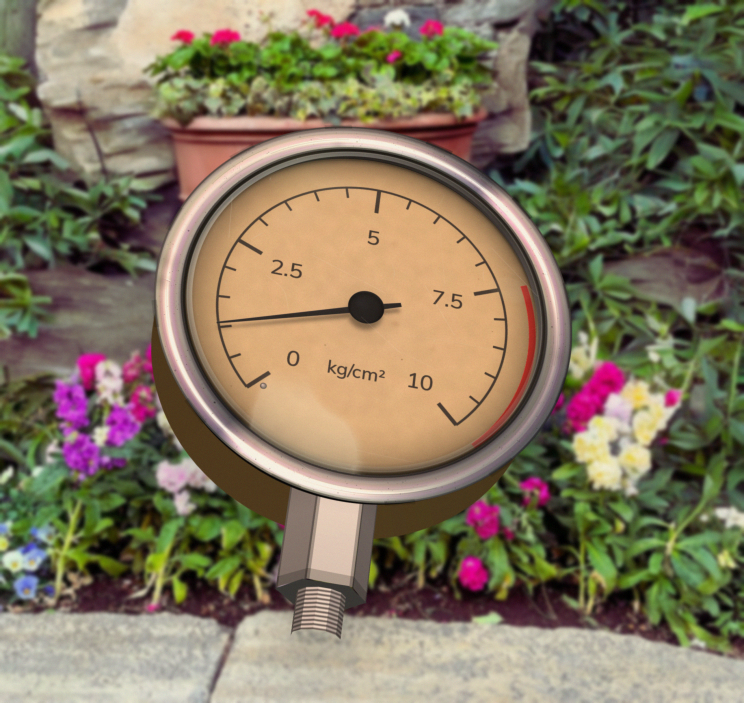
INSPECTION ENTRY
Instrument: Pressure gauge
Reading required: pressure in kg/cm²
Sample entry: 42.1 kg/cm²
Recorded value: 1 kg/cm²
